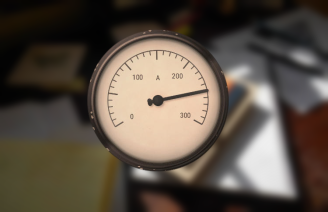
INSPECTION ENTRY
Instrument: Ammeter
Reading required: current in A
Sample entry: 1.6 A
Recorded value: 250 A
